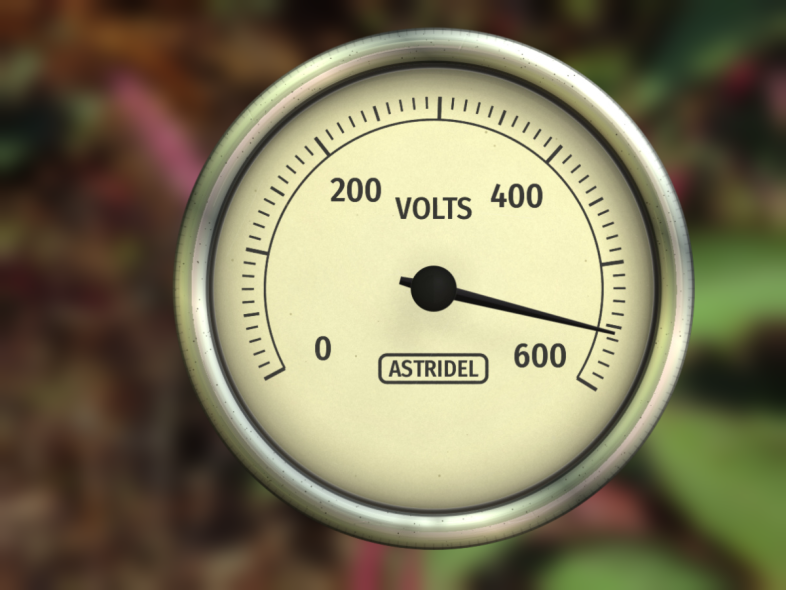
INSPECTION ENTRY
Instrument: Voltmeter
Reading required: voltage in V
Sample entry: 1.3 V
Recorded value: 555 V
